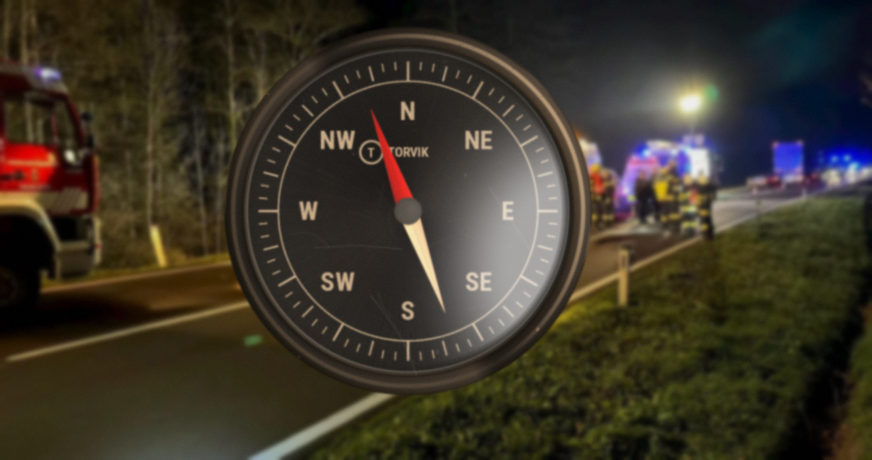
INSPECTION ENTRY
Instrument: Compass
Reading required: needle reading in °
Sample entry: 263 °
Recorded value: 340 °
